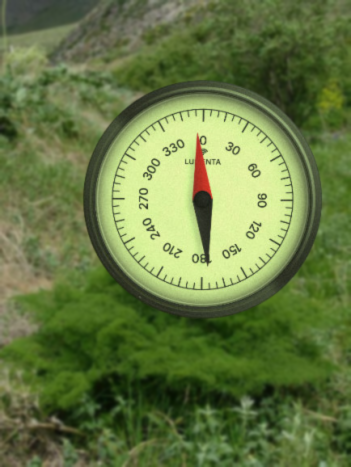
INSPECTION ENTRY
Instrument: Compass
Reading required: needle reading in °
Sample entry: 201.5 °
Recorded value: 355 °
